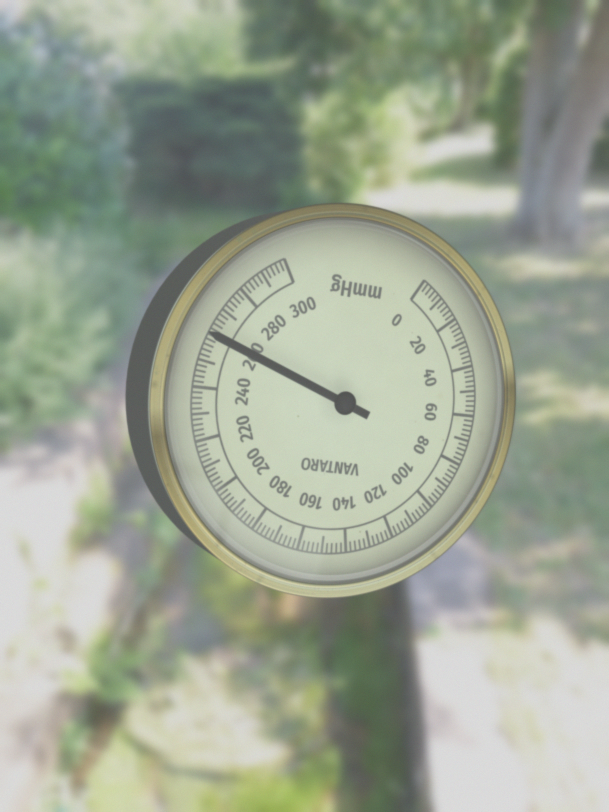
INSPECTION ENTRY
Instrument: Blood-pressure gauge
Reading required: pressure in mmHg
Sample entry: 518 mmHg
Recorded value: 260 mmHg
